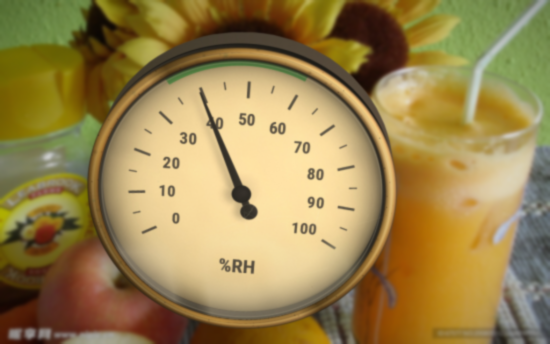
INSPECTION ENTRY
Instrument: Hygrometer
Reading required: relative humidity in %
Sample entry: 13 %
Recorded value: 40 %
